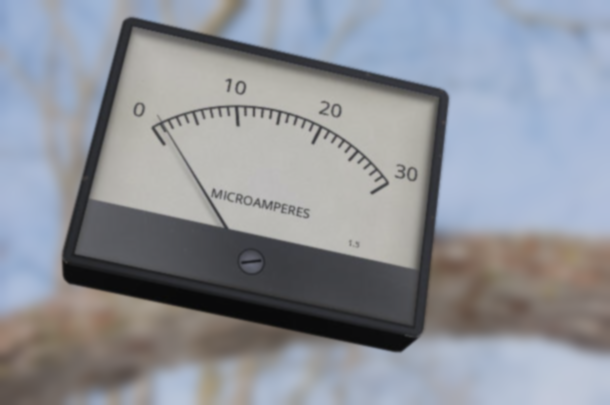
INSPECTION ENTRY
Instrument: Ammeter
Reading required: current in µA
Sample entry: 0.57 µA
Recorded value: 1 µA
